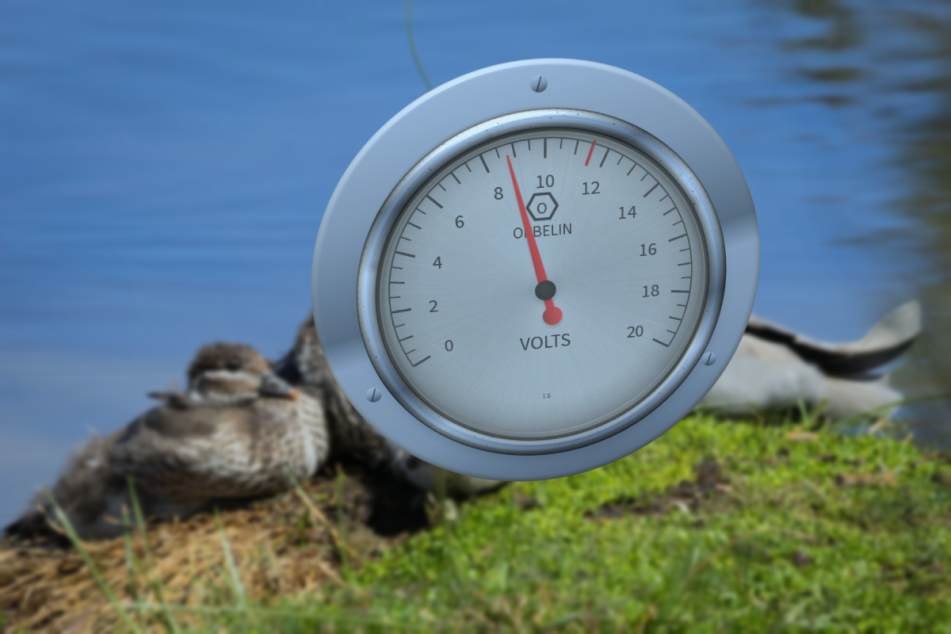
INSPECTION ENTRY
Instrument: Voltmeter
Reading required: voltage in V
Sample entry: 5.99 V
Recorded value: 8.75 V
